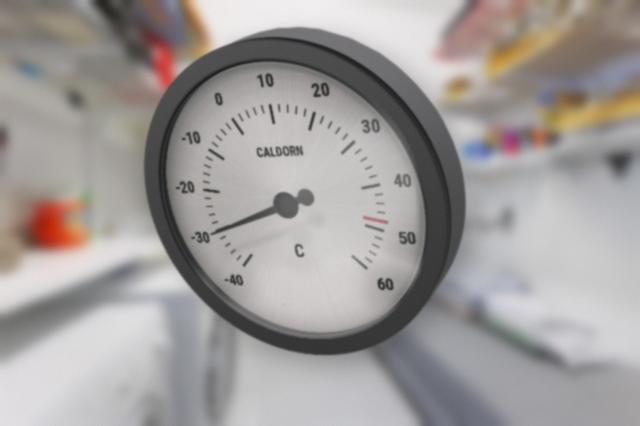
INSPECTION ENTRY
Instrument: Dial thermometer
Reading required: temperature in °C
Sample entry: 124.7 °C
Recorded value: -30 °C
